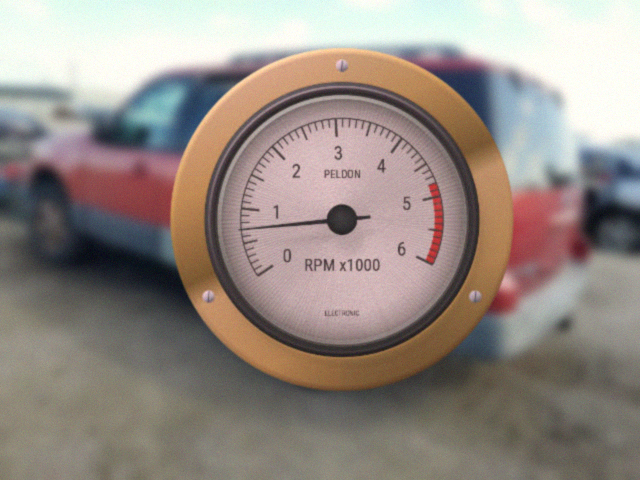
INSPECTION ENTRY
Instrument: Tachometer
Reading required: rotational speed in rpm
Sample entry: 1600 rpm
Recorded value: 700 rpm
